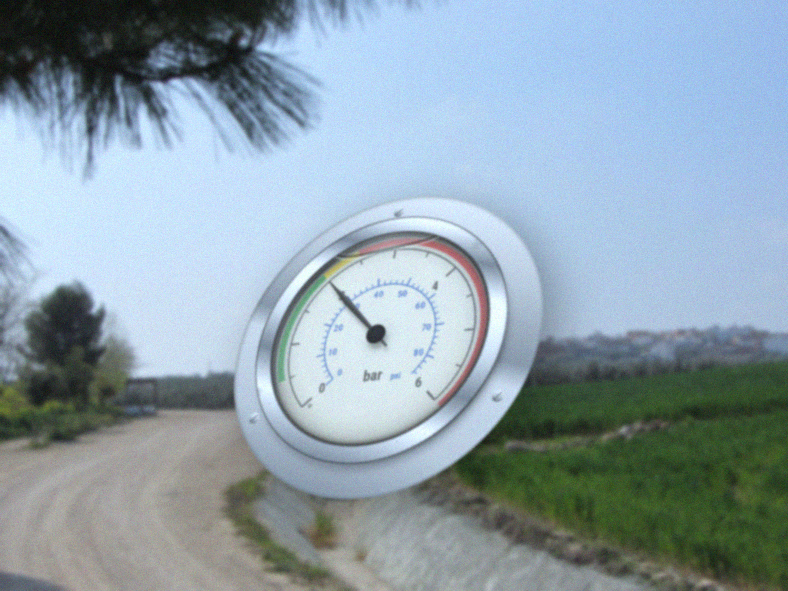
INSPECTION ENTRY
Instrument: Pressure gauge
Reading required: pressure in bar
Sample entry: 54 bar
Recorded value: 2 bar
